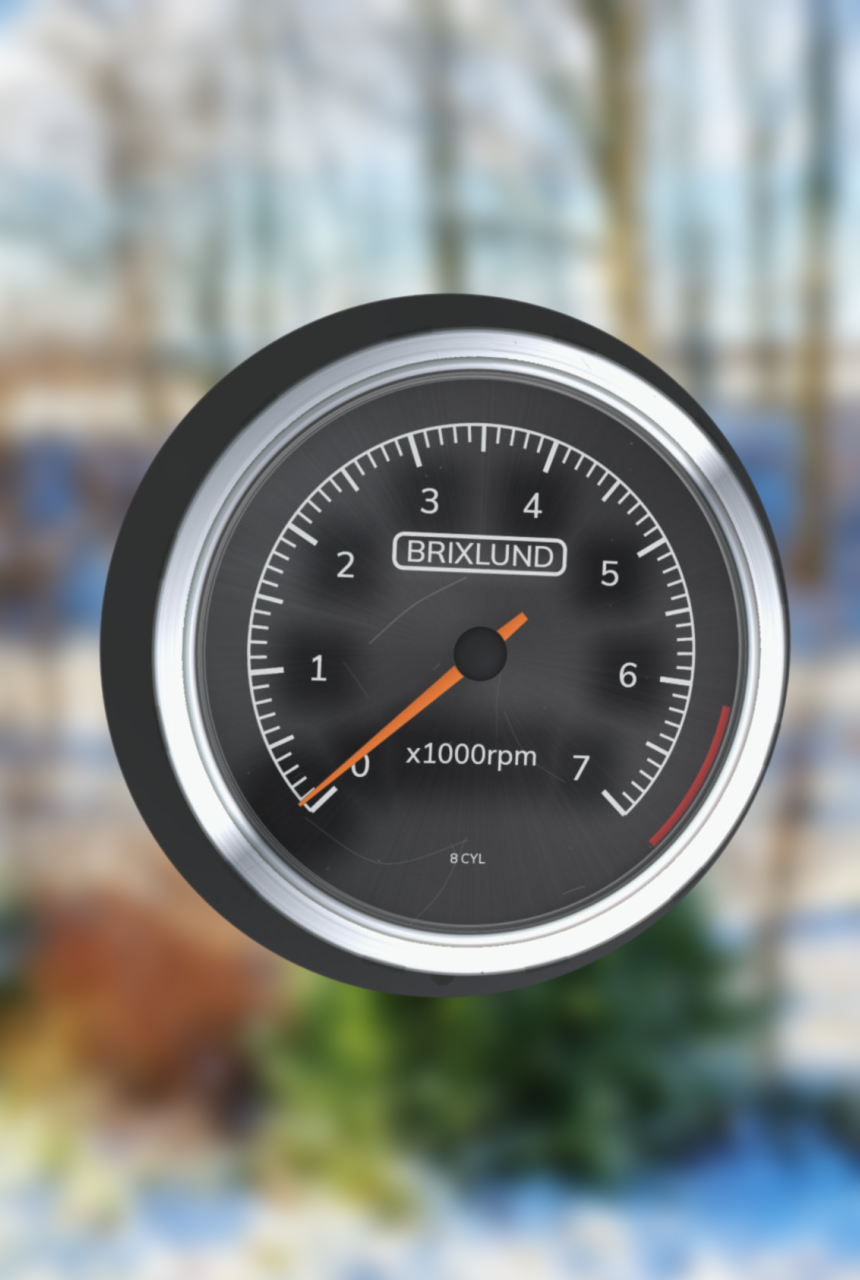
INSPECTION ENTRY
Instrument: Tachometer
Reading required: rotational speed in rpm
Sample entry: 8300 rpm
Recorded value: 100 rpm
